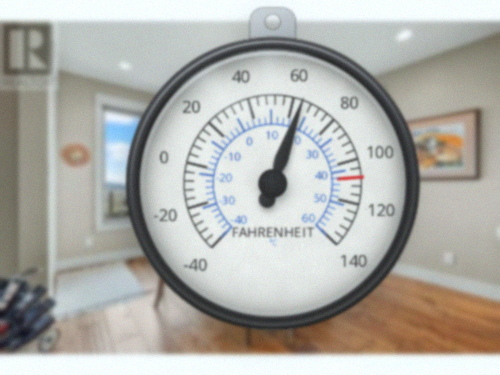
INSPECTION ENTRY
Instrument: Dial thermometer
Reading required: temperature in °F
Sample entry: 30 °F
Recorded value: 64 °F
